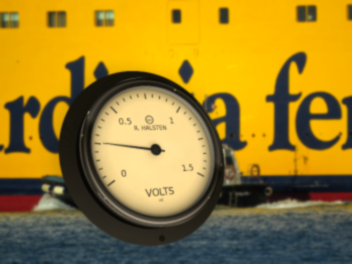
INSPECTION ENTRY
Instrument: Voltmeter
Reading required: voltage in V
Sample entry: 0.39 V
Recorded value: 0.25 V
